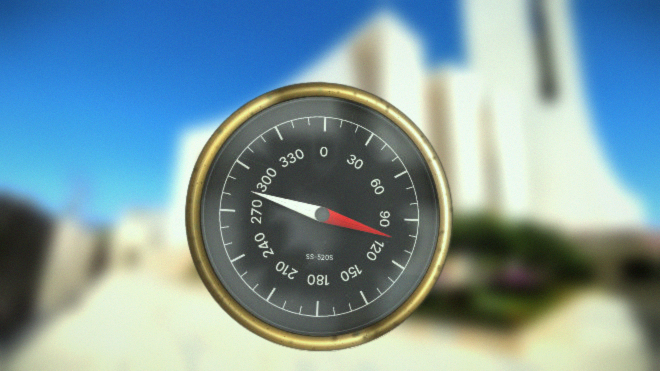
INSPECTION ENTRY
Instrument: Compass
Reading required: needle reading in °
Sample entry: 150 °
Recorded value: 105 °
